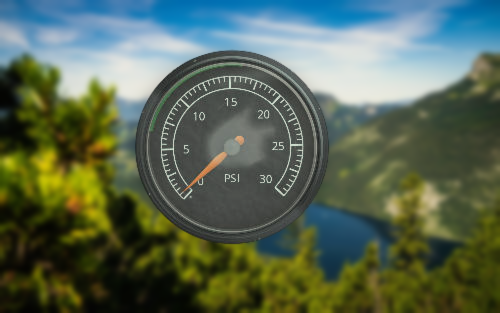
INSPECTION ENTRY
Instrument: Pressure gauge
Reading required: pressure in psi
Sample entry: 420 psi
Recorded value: 0.5 psi
